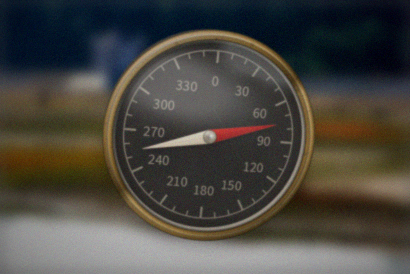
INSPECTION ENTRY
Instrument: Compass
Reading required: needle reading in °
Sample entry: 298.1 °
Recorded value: 75 °
